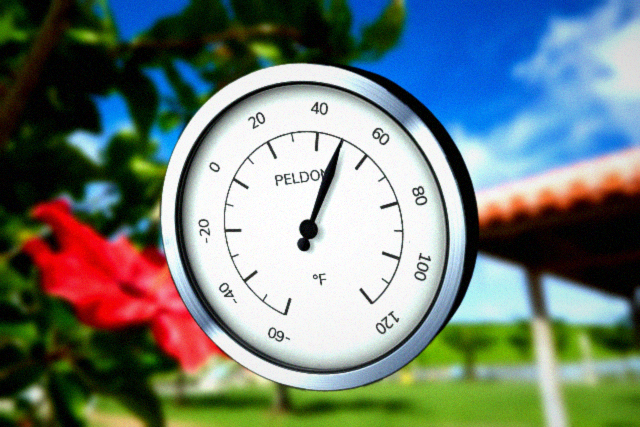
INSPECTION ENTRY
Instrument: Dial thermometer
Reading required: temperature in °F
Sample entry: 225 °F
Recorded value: 50 °F
